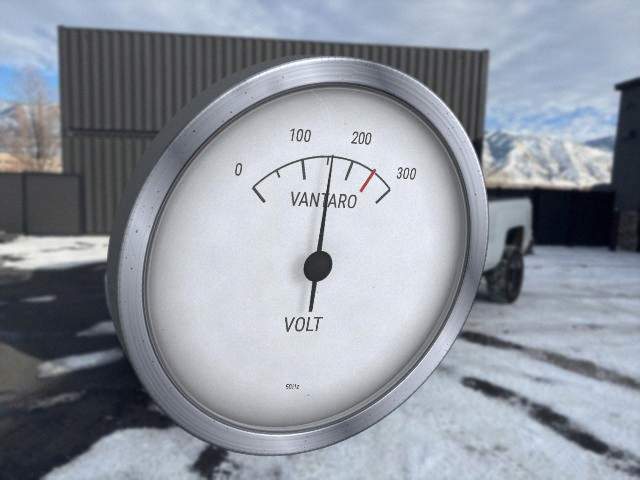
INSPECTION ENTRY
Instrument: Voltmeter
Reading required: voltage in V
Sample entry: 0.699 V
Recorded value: 150 V
